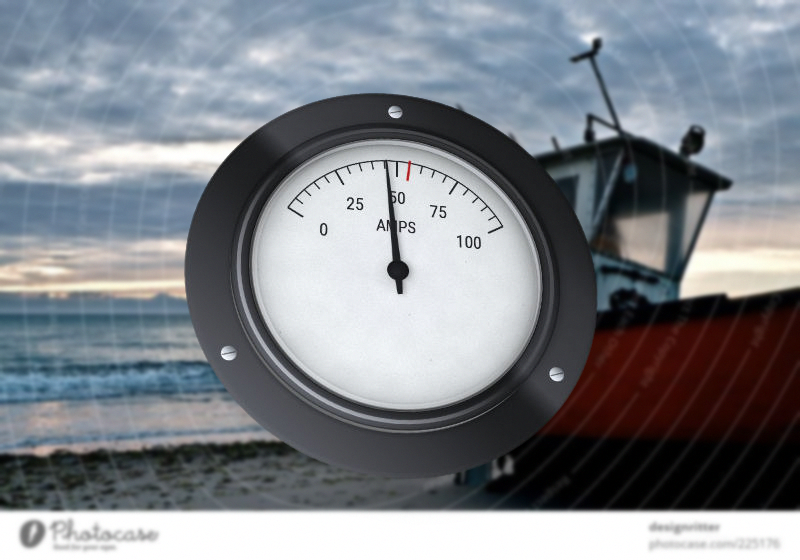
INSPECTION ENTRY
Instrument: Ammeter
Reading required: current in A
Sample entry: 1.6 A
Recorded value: 45 A
